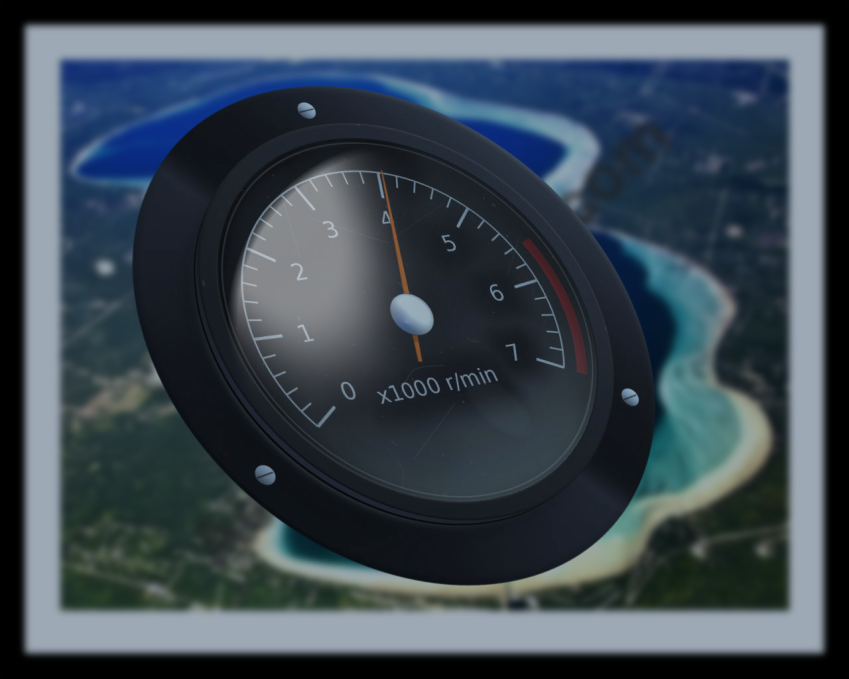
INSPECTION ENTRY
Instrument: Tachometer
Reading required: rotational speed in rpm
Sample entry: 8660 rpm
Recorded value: 4000 rpm
